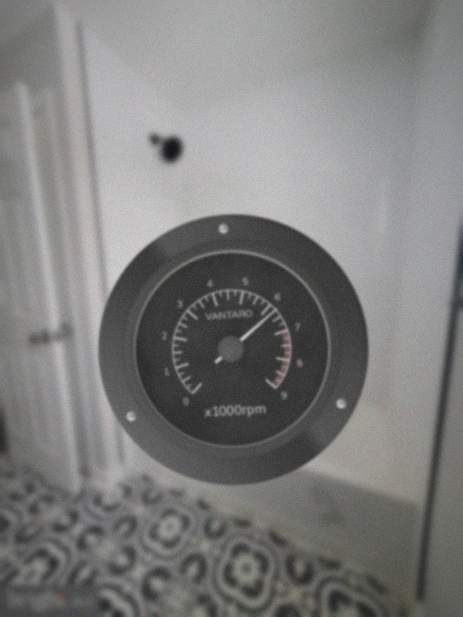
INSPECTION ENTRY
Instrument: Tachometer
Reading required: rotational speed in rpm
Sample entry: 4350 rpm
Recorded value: 6250 rpm
